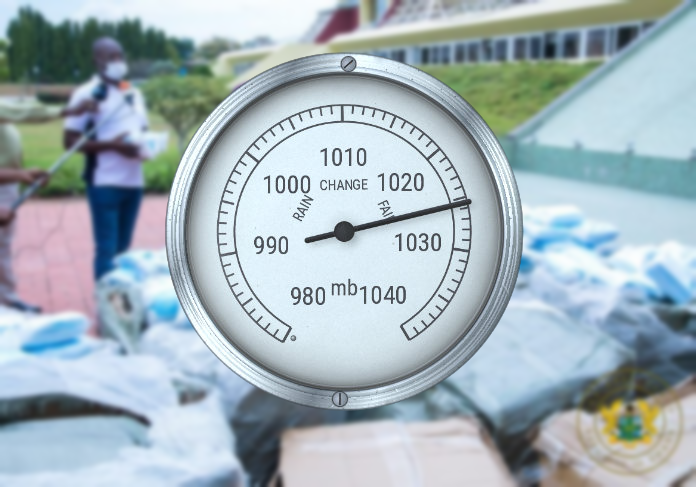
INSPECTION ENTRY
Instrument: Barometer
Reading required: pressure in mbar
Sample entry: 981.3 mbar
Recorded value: 1025.5 mbar
